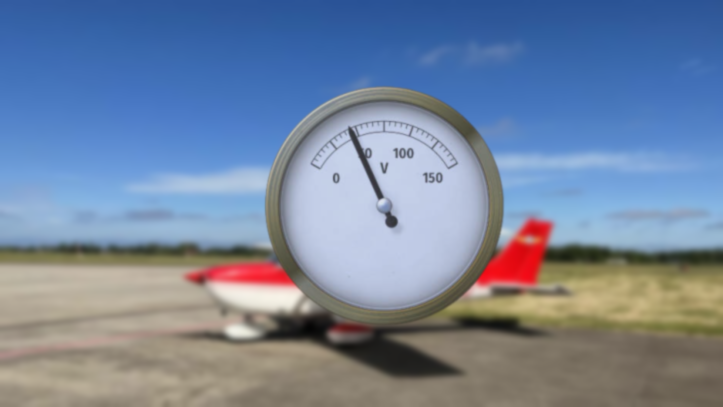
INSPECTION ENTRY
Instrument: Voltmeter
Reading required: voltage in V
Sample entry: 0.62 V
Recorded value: 45 V
